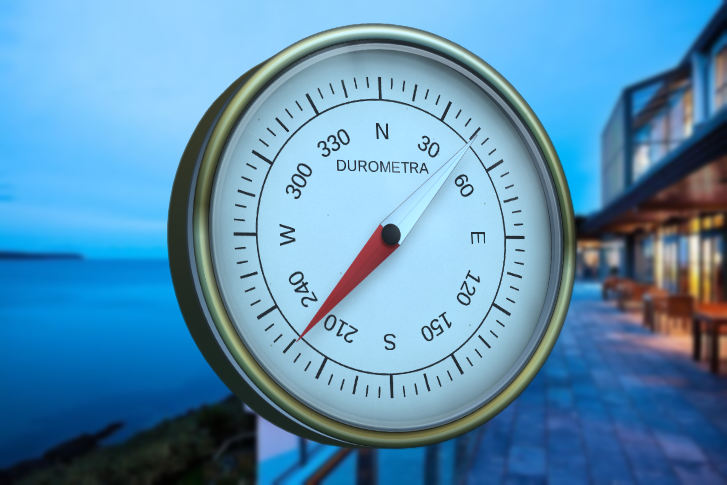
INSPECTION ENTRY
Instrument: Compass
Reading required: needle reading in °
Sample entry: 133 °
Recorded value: 225 °
